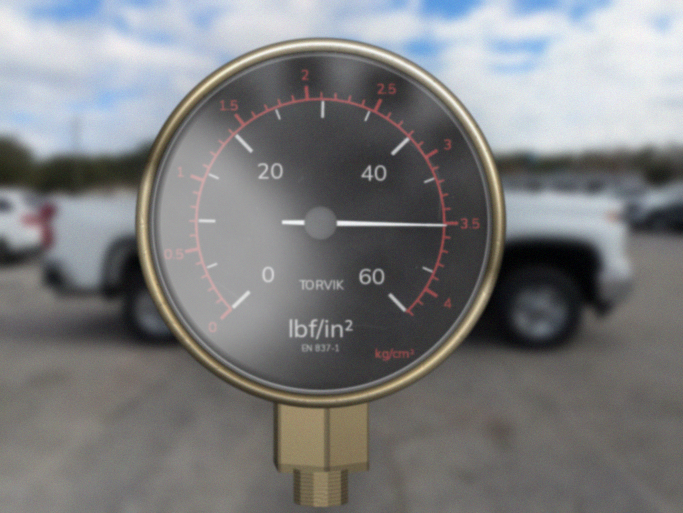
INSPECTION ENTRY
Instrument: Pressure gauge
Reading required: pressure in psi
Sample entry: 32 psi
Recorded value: 50 psi
